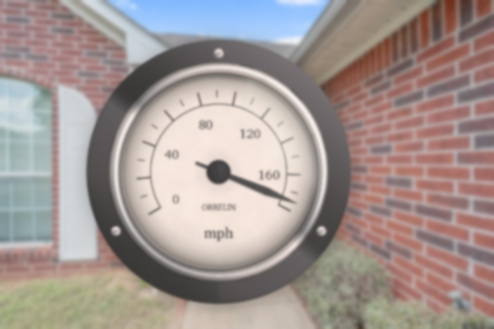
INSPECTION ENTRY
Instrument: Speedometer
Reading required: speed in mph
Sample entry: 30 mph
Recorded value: 175 mph
